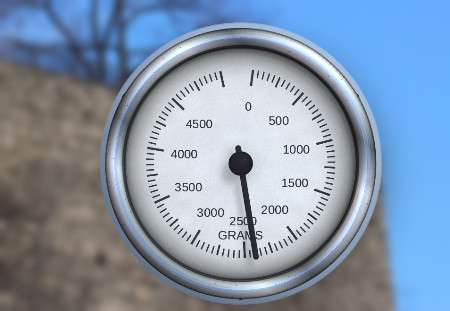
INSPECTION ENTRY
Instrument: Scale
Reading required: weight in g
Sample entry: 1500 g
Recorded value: 2400 g
